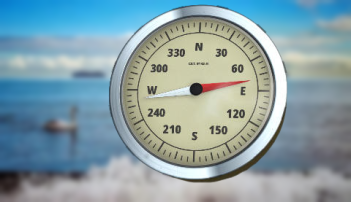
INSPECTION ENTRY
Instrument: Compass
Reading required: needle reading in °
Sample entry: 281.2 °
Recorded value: 80 °
